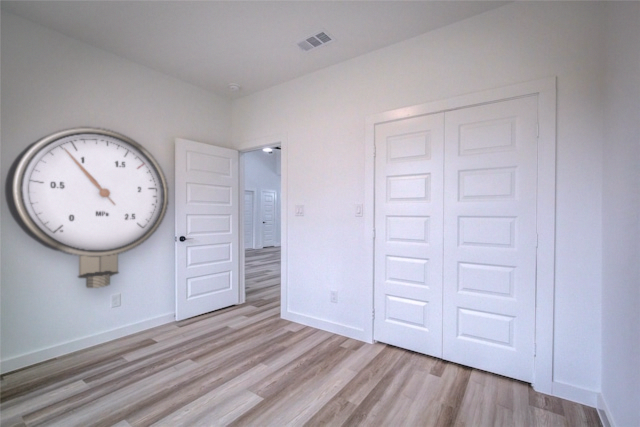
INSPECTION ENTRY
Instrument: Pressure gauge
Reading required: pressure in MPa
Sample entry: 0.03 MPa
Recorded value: 0.9 MPa
